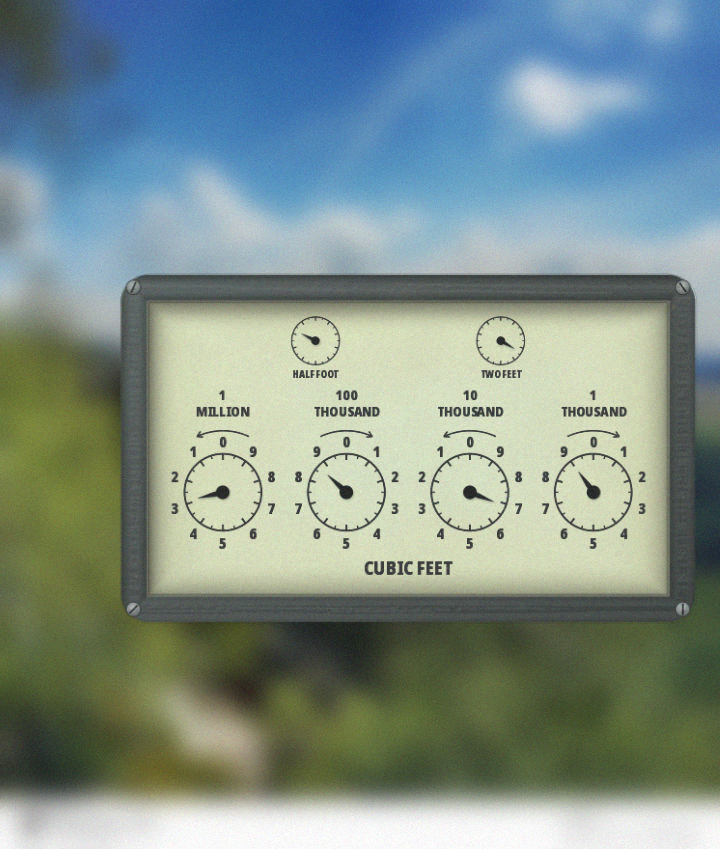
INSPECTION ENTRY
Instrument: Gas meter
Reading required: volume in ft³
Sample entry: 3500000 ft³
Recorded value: 286900 ft³
